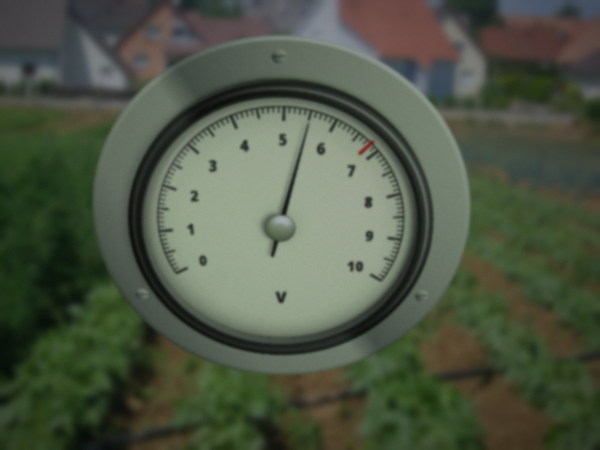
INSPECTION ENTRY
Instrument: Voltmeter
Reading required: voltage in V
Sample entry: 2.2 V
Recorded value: 5.5 V
